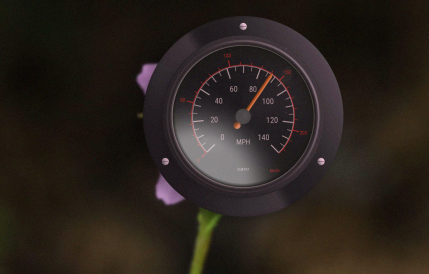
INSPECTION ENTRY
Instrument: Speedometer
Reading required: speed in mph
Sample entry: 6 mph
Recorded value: 87.5 mph
